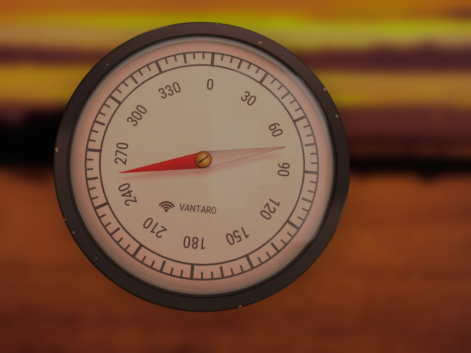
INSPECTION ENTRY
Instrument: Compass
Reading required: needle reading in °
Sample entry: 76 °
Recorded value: 255 °
